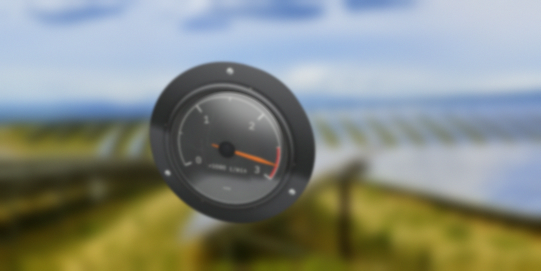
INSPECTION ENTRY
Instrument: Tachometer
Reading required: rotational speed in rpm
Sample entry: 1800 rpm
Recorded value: 2750 rpm
